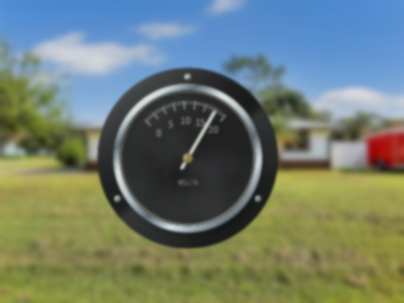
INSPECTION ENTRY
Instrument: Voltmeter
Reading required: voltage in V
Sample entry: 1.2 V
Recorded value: 17.5 V
